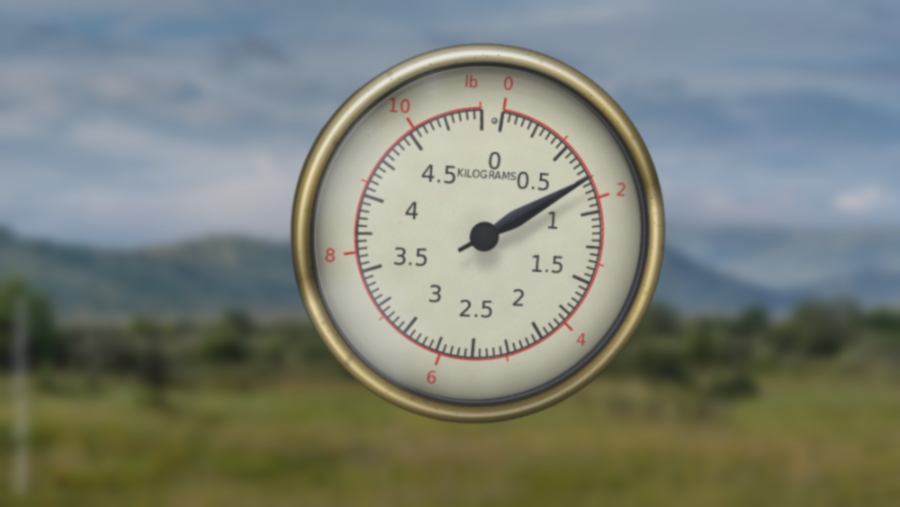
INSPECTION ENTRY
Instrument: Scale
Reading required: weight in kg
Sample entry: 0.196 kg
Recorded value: 0.75 kg
